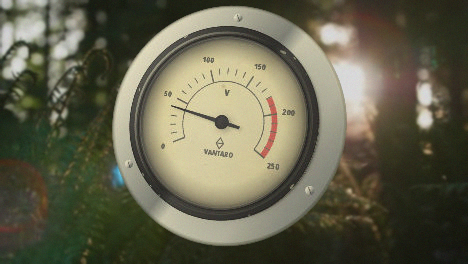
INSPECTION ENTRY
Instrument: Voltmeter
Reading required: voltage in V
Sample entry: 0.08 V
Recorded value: 40 V
